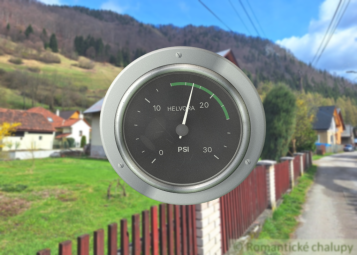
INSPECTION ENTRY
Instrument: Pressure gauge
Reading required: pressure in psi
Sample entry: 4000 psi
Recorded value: 17 psi
